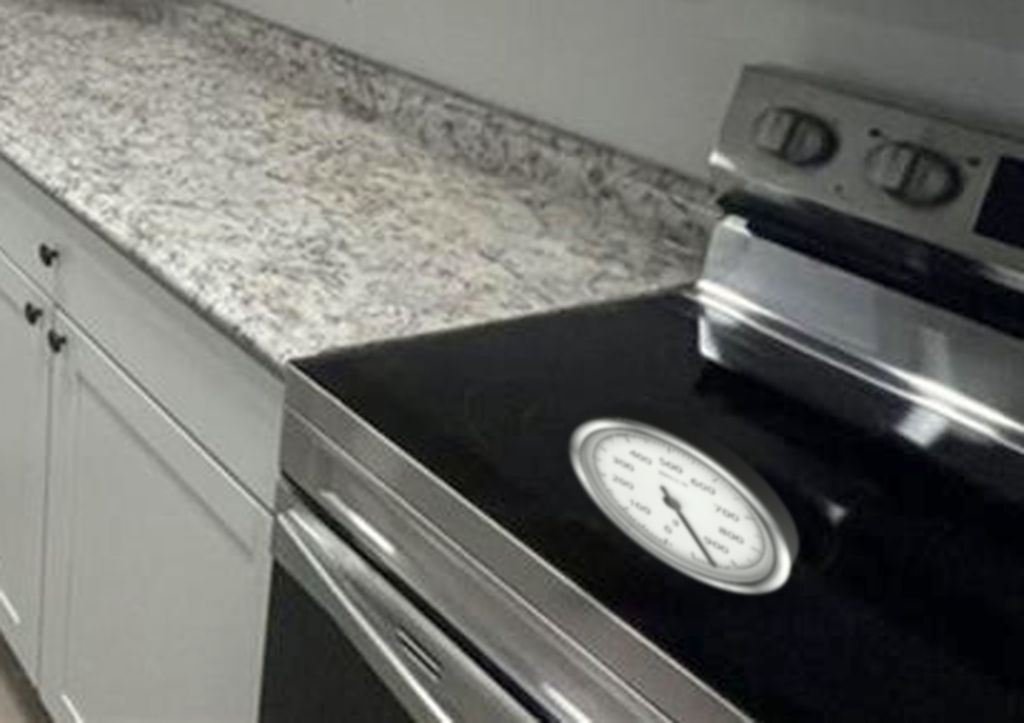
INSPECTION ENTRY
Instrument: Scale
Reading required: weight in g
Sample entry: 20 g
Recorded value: 950 g
